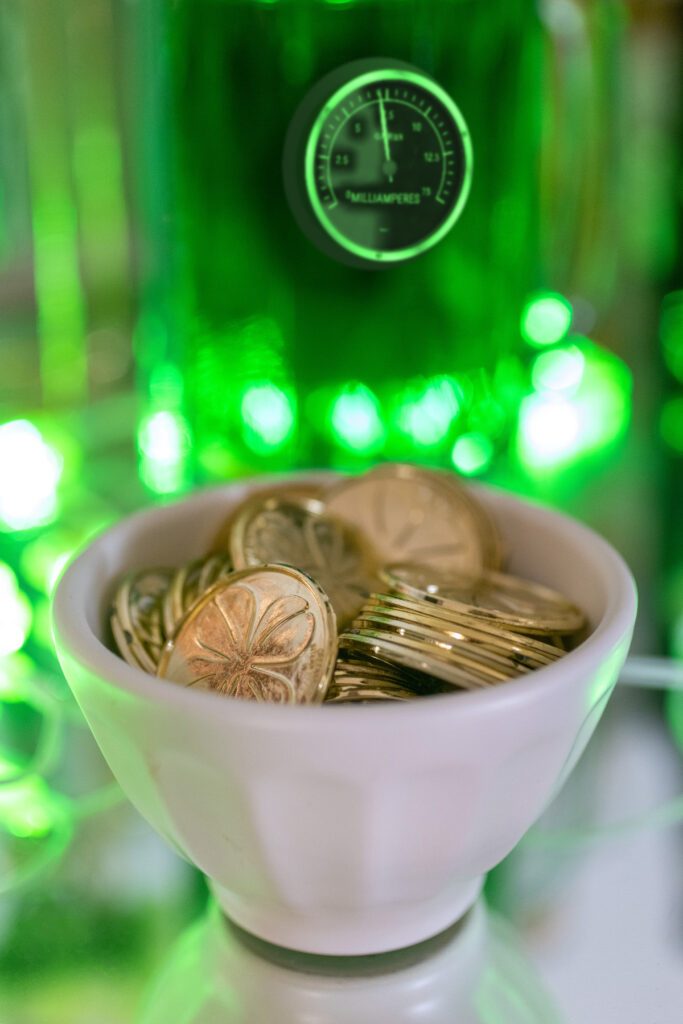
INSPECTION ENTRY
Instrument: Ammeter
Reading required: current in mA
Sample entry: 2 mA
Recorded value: 7 mA
